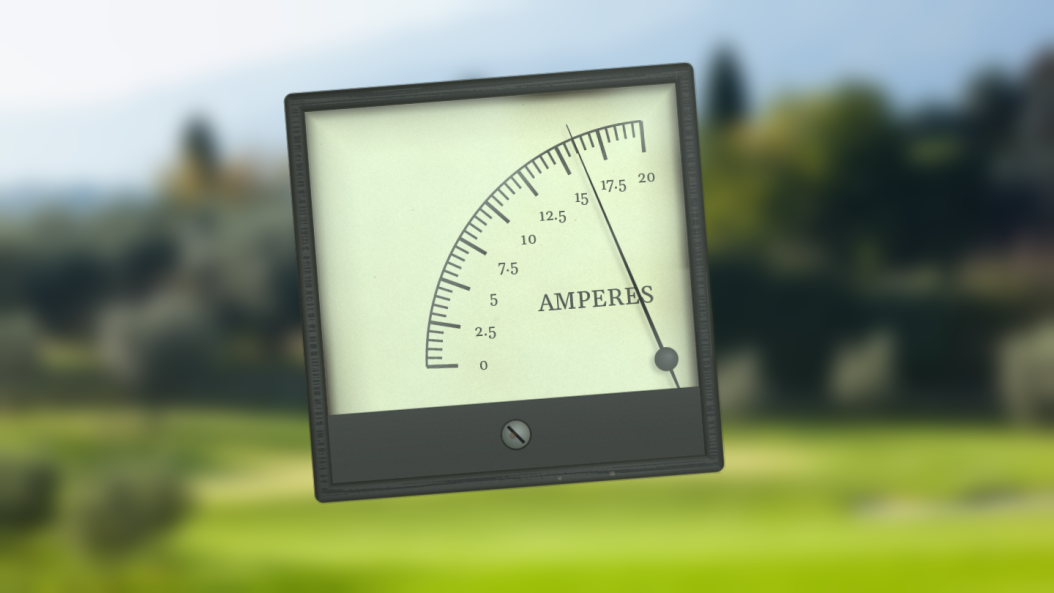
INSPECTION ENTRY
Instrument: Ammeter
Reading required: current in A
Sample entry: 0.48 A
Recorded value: 16 A
